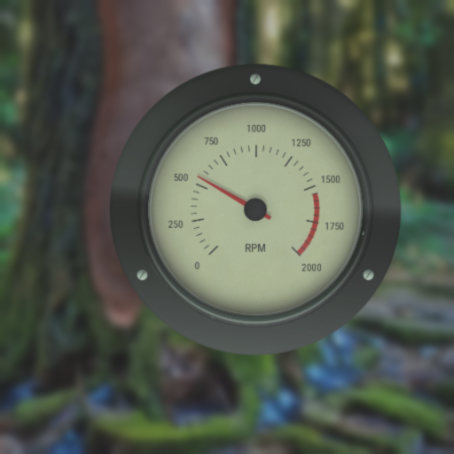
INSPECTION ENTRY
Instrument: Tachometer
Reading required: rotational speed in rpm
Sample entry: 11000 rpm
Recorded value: 550 rpm
